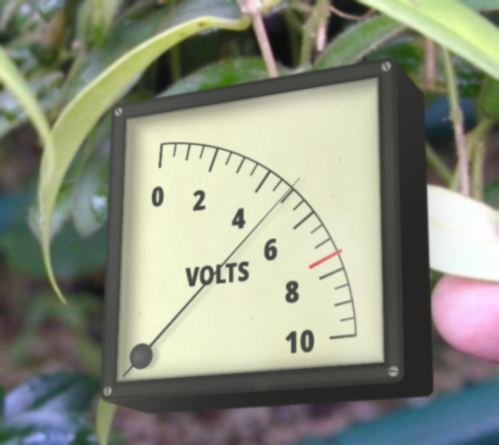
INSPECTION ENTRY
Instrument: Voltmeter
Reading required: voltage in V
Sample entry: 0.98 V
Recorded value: 5 V
